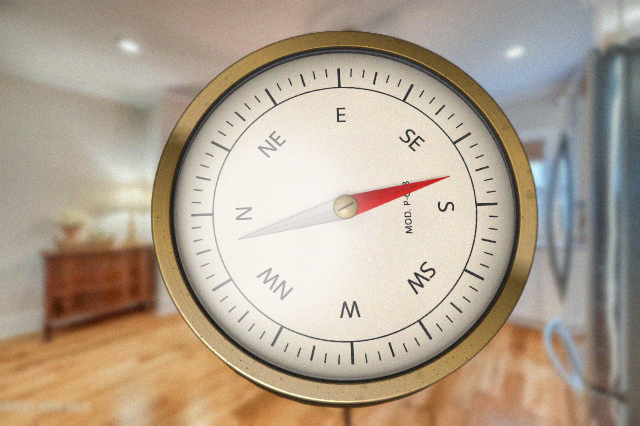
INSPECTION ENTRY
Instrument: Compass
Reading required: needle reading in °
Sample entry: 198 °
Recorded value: 165 °
